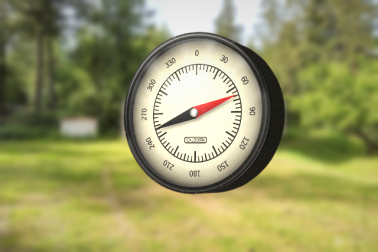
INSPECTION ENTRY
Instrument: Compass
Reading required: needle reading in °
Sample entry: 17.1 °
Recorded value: 70 °
